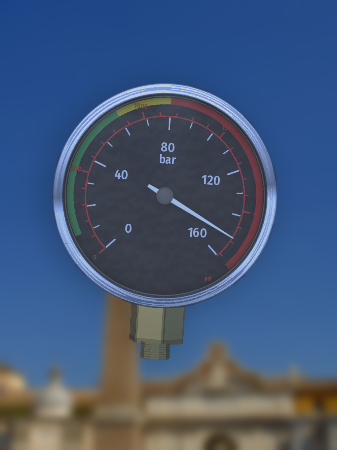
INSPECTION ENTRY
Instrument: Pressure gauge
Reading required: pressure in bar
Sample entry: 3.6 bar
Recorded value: 150 bar
